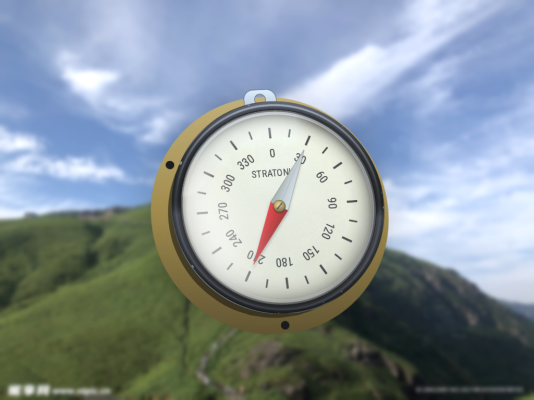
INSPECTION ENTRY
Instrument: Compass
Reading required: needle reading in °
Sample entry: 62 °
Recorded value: 210 °
